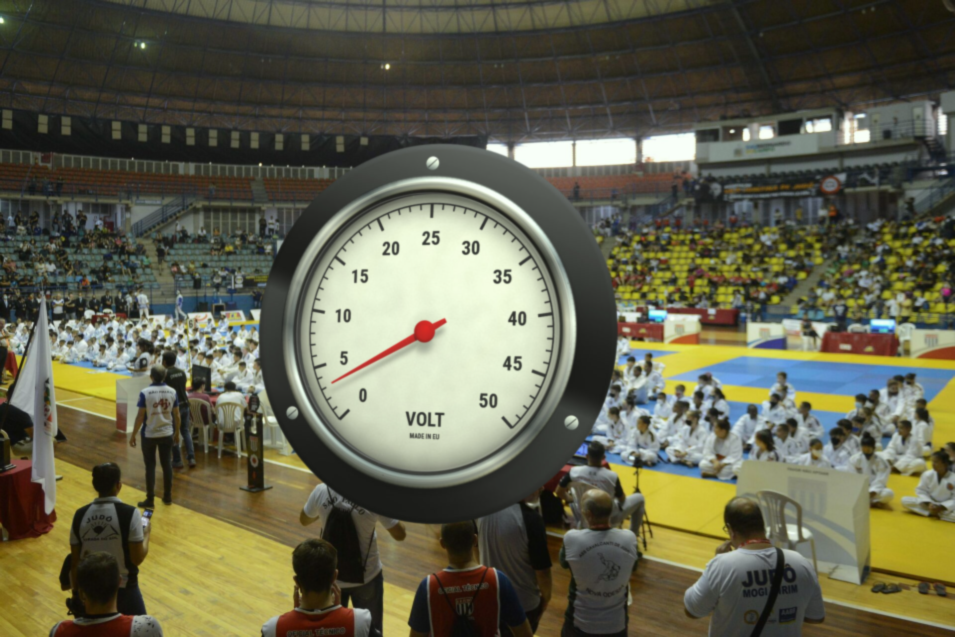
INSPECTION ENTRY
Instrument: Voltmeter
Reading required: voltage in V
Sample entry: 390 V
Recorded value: 3 V
